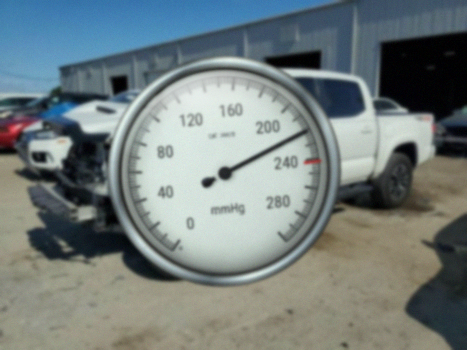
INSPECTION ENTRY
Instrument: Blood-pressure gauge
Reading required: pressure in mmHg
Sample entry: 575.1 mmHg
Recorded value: 220 mmHg
